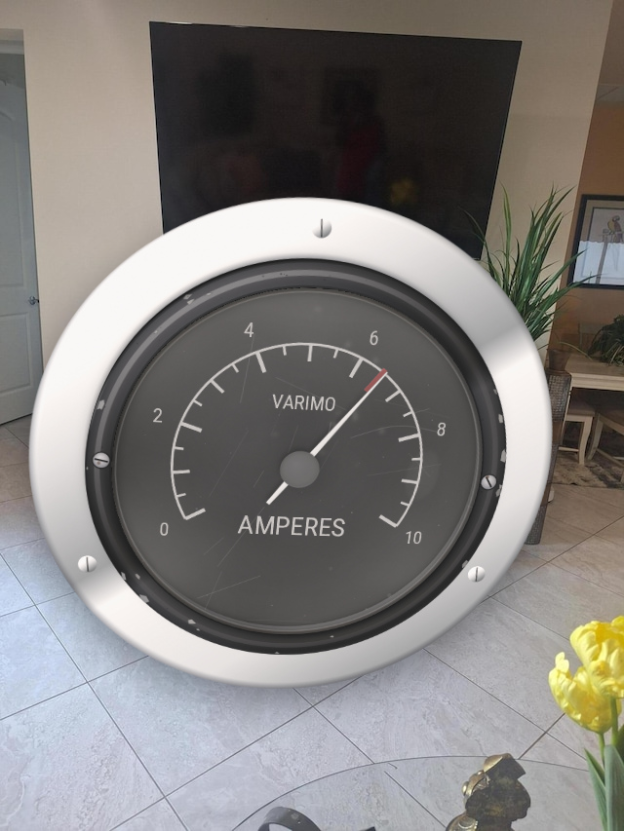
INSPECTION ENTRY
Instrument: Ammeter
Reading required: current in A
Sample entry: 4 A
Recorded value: 6.5 A
